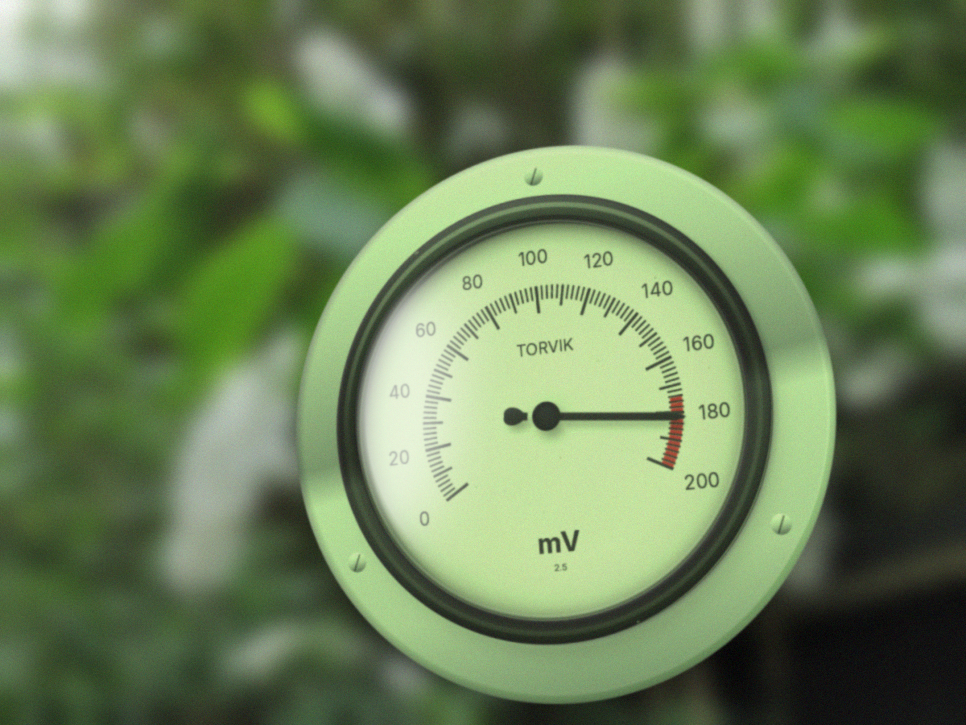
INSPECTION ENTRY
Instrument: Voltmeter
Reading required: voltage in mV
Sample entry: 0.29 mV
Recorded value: 182 mV
